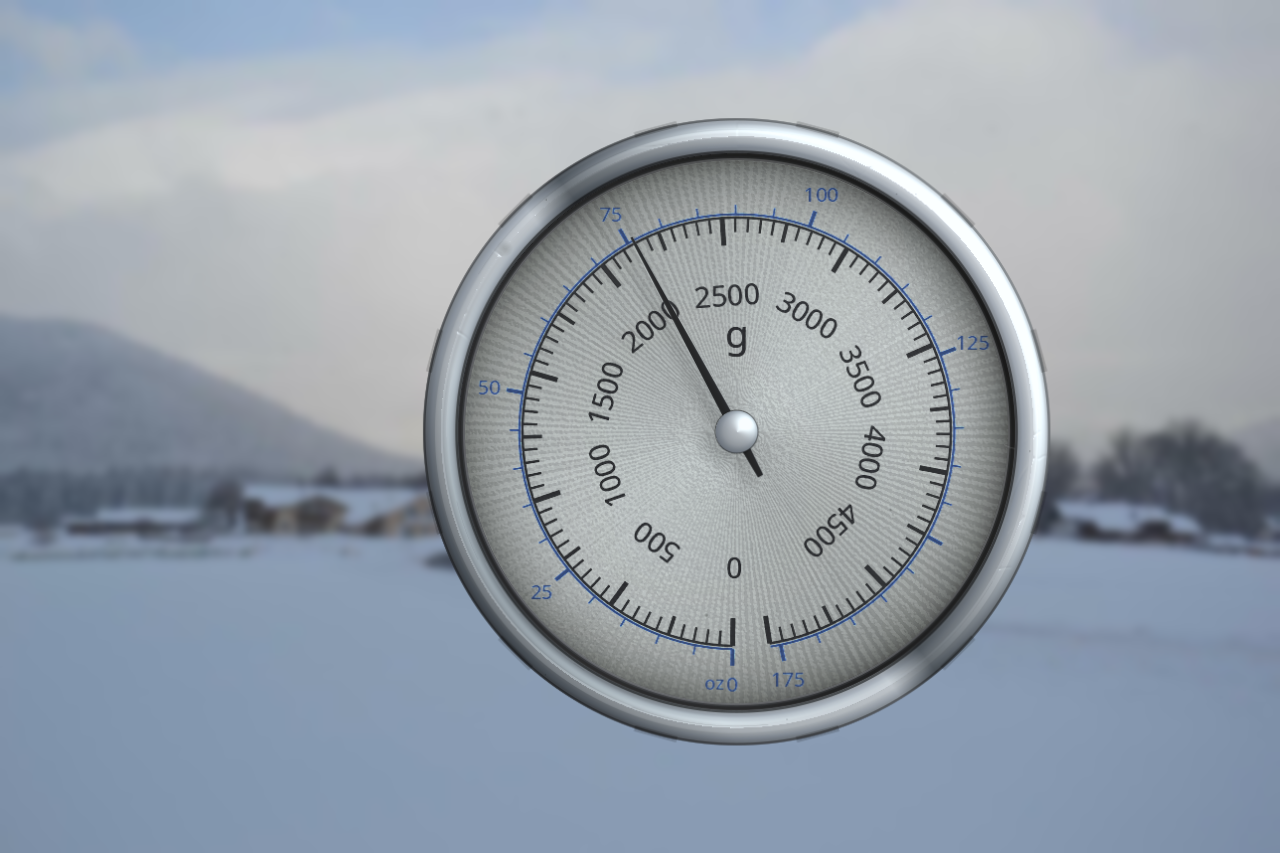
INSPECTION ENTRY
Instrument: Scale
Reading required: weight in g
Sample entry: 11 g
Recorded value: 2150 g
